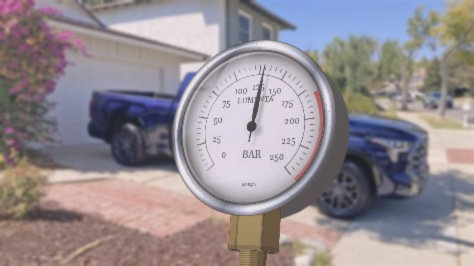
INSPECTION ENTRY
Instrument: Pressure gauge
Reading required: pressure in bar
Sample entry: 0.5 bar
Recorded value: 130 bar
